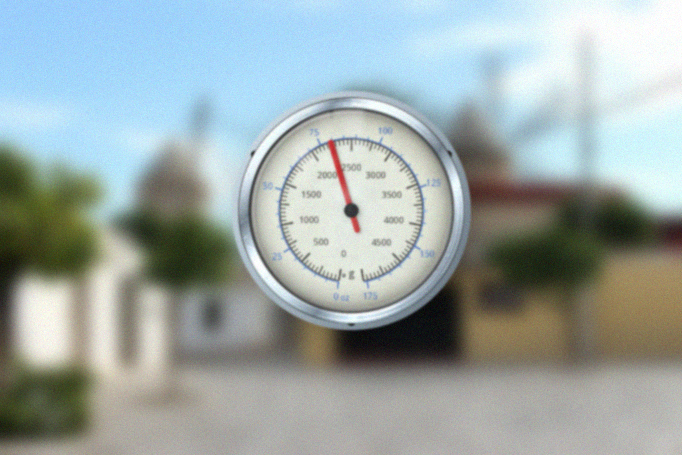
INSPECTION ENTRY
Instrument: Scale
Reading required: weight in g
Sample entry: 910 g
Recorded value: 2250 g
